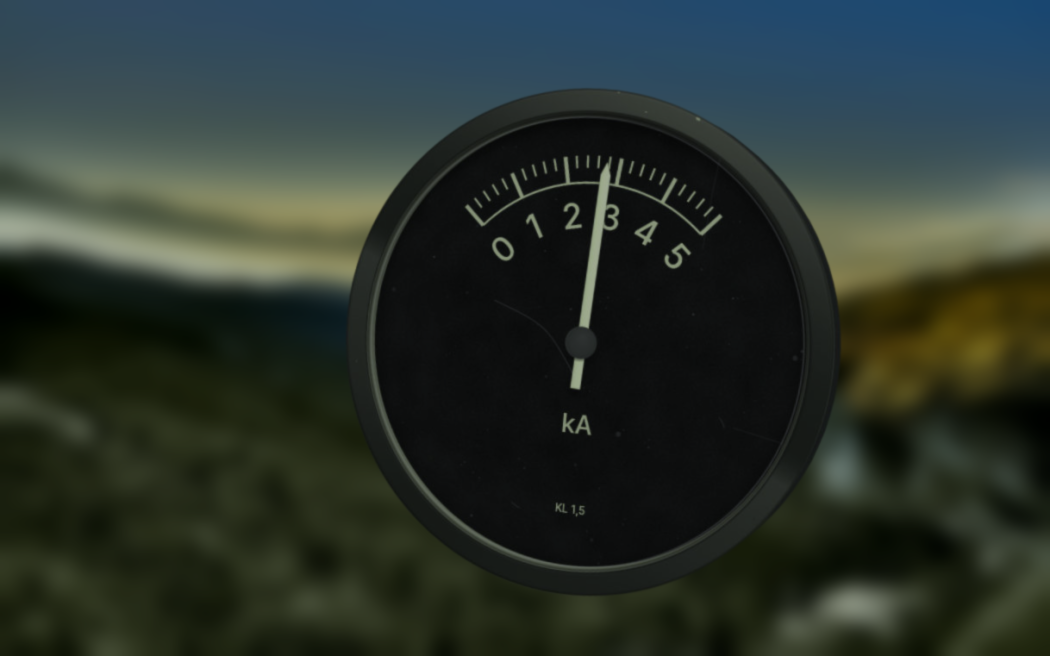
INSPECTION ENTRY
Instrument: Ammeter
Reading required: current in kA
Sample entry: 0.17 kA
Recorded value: 2.8 kA
